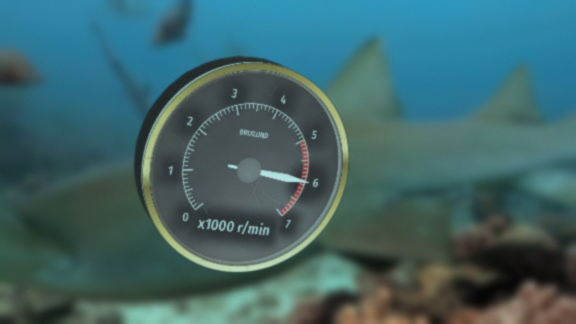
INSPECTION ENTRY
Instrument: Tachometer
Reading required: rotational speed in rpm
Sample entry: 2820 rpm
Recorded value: 6000 rpm
